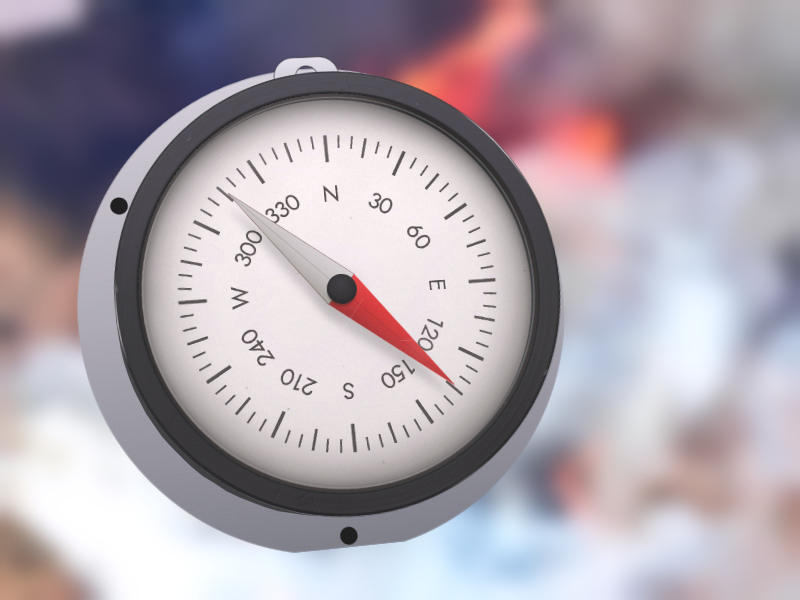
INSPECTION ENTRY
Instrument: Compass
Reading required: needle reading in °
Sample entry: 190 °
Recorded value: 135 °
